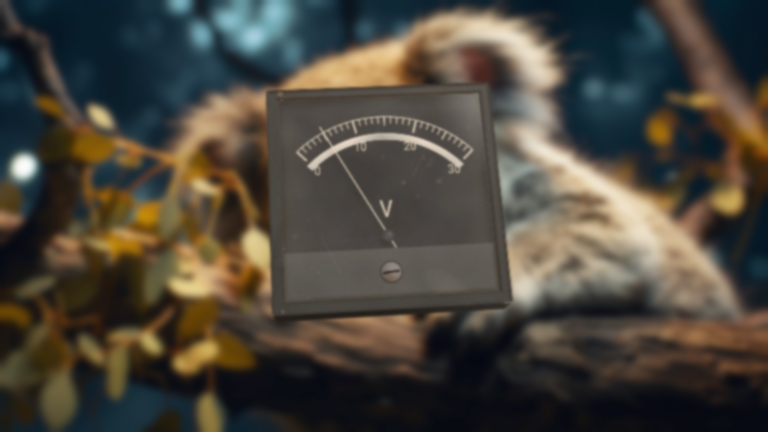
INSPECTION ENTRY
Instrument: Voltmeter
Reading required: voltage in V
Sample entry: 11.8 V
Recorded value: 5 V
